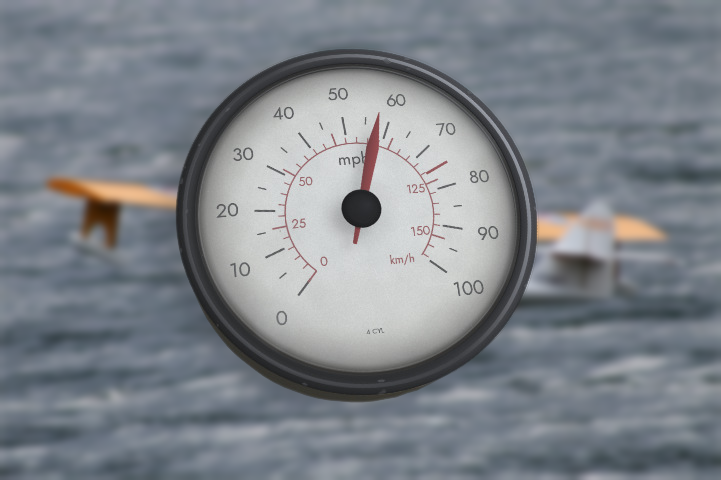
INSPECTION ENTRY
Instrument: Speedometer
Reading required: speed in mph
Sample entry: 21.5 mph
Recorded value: 57.5 mph
